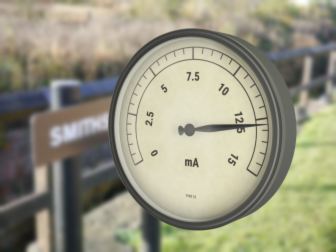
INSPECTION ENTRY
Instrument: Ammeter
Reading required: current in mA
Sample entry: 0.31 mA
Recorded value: 12.75 mA
